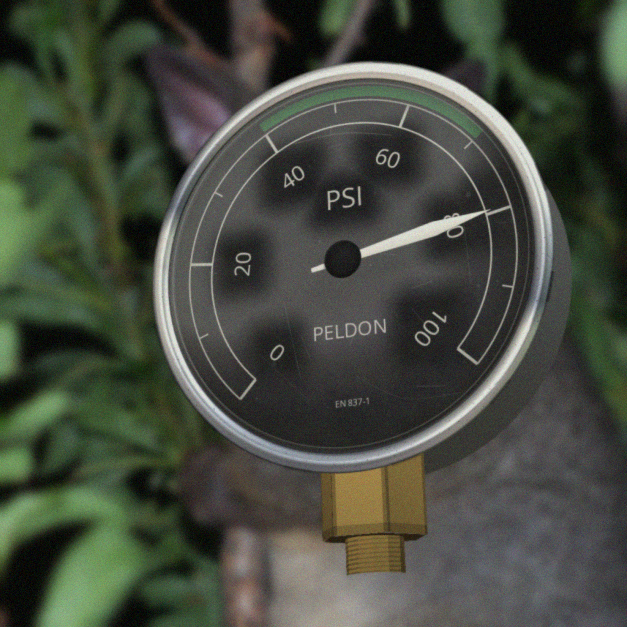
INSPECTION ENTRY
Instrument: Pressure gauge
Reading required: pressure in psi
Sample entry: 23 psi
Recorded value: 80 psi
